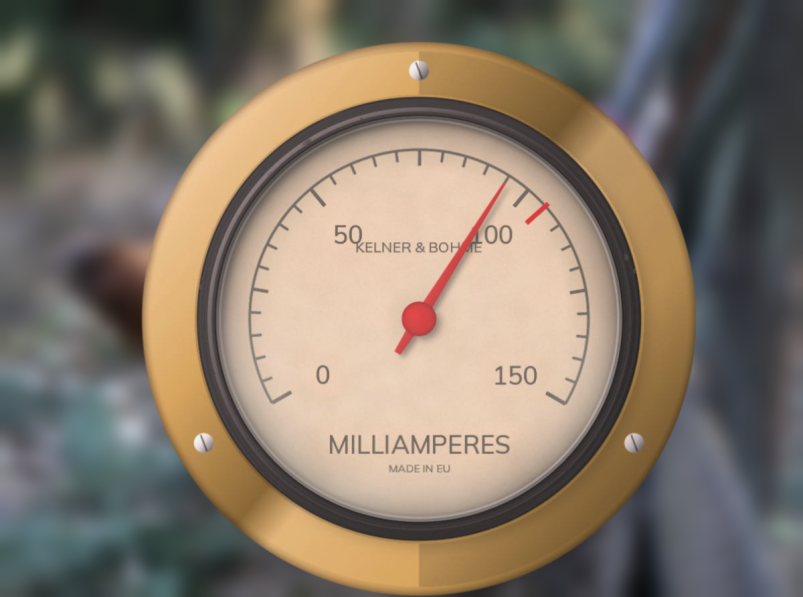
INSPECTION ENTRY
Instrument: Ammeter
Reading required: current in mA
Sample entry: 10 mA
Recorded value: 95 mA
